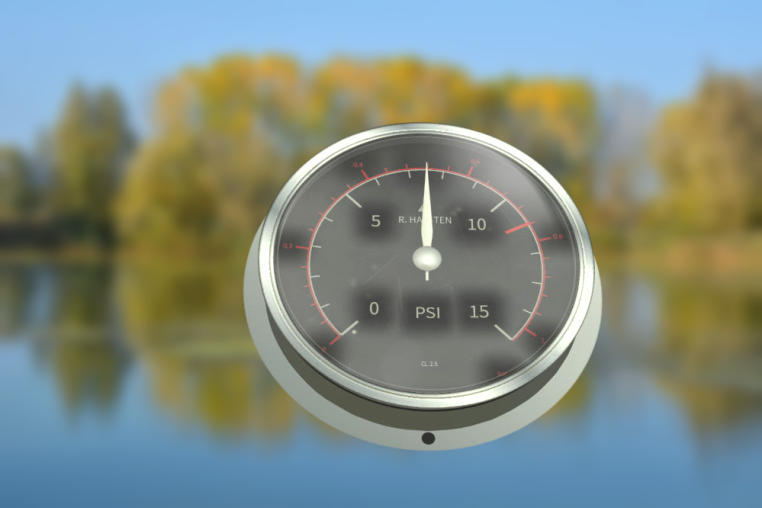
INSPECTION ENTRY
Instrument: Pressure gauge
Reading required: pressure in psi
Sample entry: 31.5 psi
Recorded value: 7.5 psi
